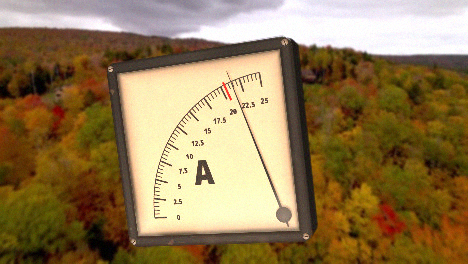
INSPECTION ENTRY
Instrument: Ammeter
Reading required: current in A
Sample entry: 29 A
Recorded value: 21.5 A
